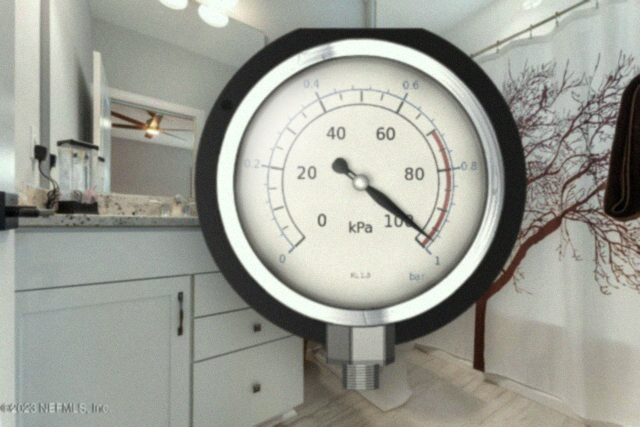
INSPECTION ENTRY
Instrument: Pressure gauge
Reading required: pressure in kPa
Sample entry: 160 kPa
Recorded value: 97.5 kPa
